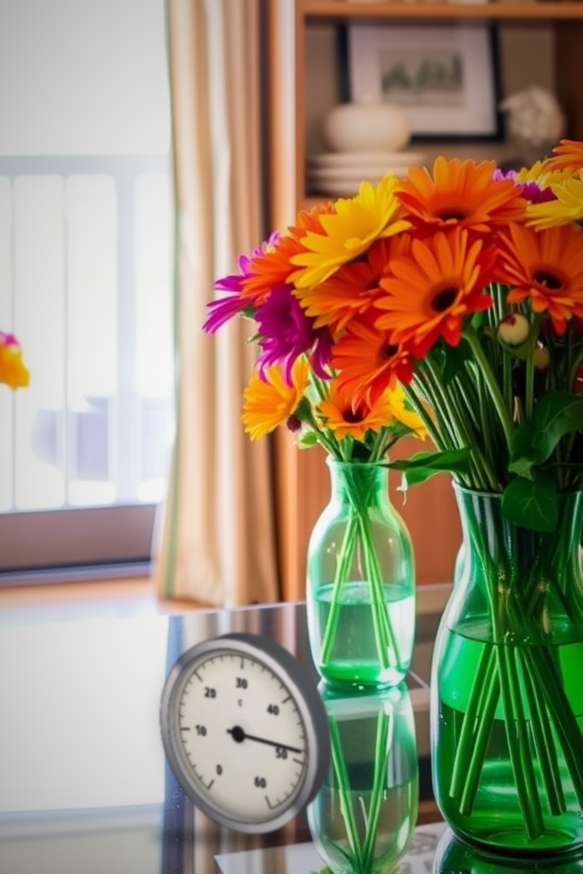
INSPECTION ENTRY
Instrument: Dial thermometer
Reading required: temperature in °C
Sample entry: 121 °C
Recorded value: 48 °C
